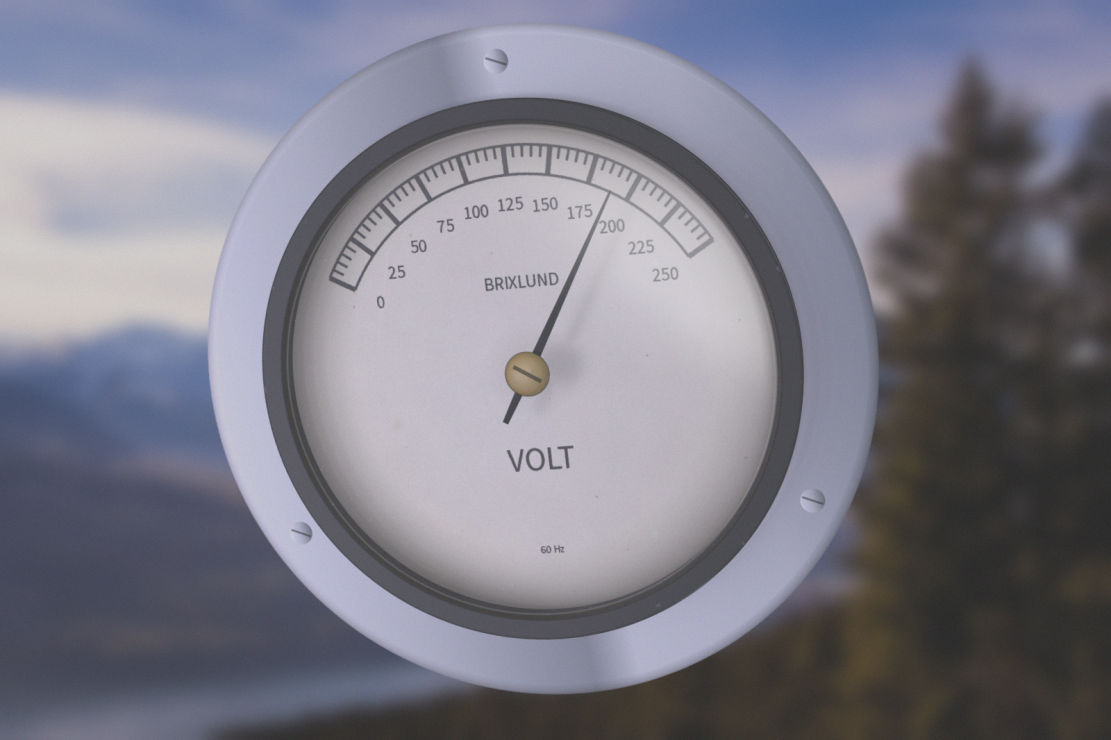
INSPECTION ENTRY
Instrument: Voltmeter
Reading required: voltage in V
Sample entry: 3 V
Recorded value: 190 V
